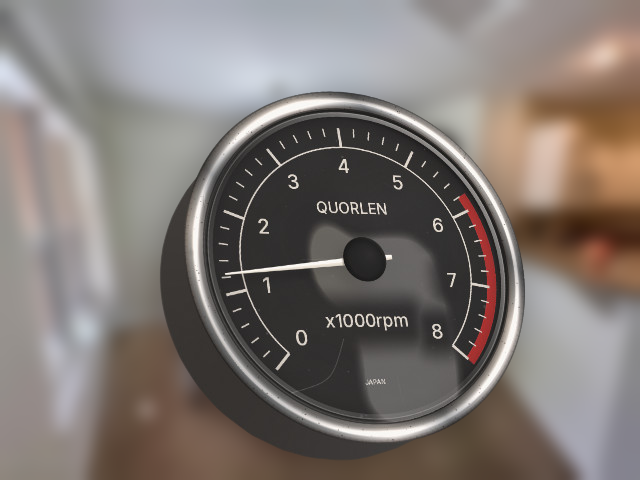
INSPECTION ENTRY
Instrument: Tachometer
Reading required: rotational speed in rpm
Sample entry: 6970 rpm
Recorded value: 1200 rpm
